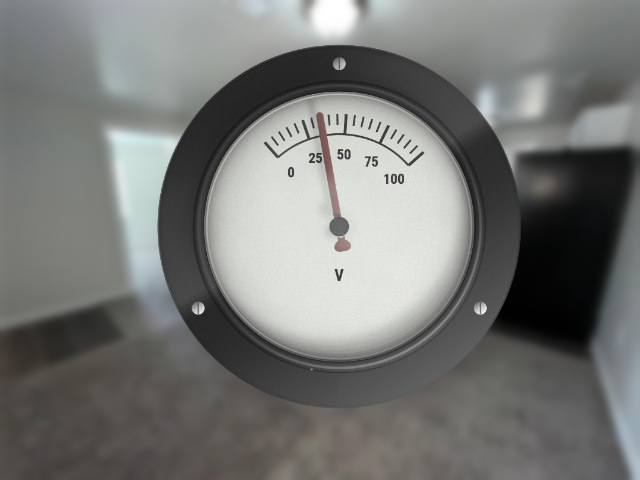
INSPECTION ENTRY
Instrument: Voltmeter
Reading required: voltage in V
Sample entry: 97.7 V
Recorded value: 35 V
